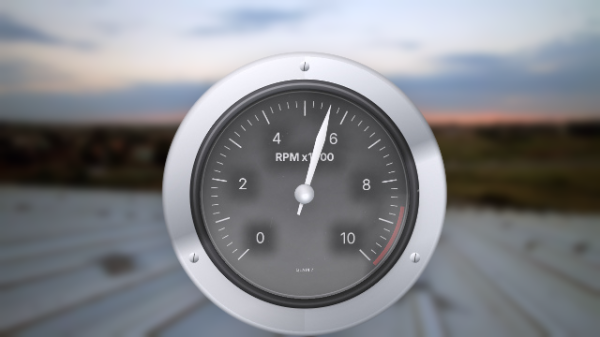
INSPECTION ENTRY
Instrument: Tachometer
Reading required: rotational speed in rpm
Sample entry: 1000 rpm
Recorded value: 5600 rpm
